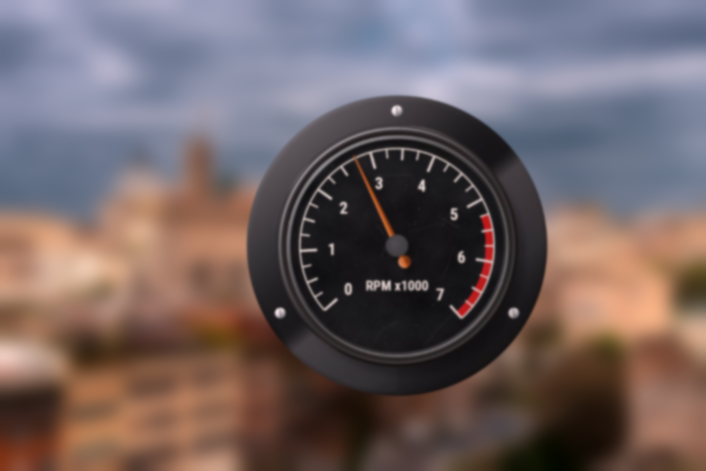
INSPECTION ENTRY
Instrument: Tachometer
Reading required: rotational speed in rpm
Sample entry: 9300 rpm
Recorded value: 2750 rpm
